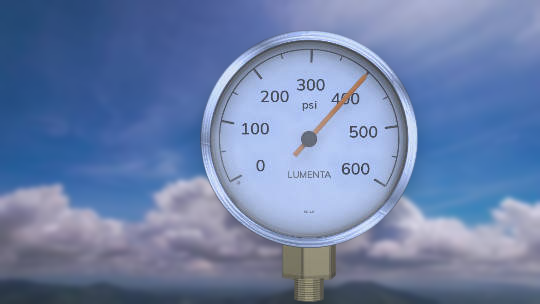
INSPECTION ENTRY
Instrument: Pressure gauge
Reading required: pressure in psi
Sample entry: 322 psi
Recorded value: 400 psi
